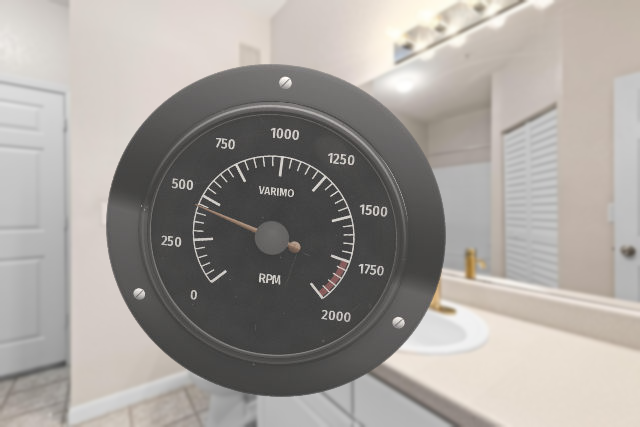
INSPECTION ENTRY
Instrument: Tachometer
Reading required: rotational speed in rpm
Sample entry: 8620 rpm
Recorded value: 450 rpm
